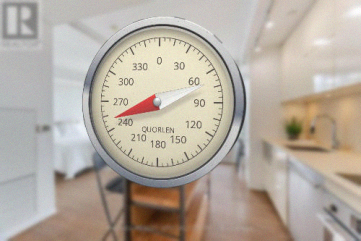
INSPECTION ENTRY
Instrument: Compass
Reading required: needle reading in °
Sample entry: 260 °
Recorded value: 250 °
